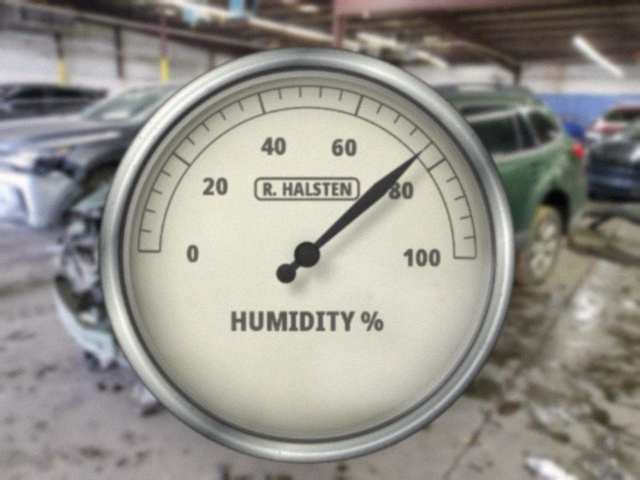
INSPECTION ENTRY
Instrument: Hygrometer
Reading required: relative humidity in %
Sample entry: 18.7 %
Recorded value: 76 %
